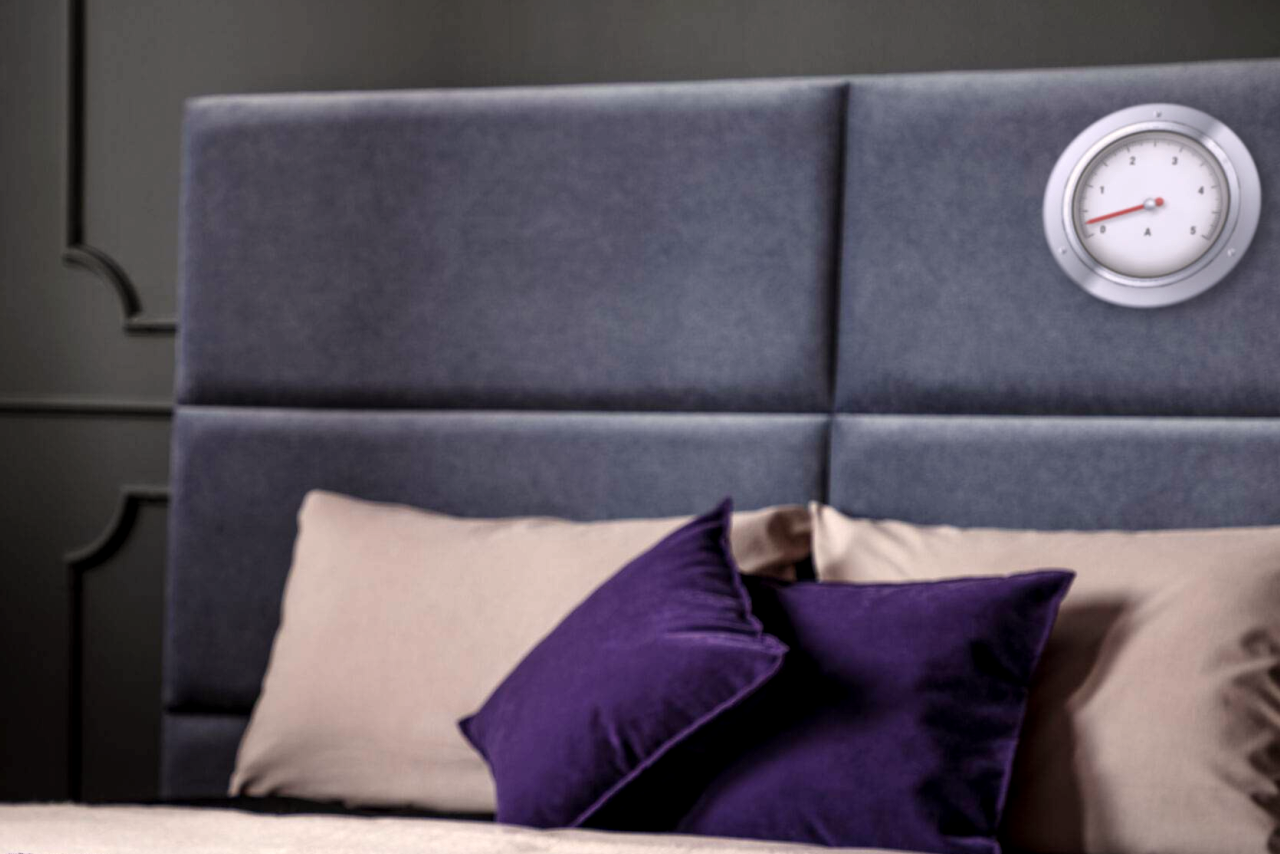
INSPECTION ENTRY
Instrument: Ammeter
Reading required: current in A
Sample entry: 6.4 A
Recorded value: 0.25 A
